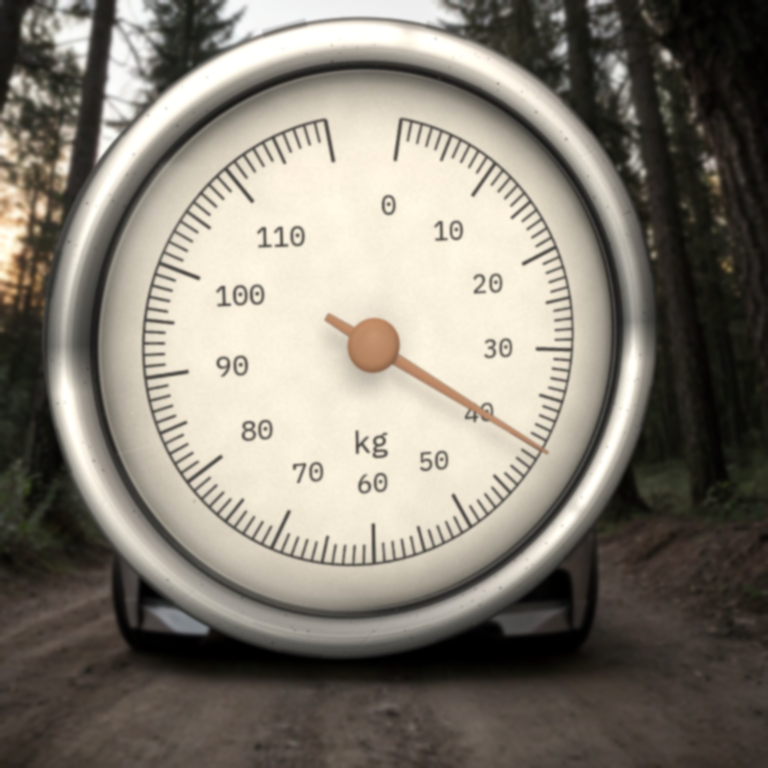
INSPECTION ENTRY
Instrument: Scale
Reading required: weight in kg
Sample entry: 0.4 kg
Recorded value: 40 kg
